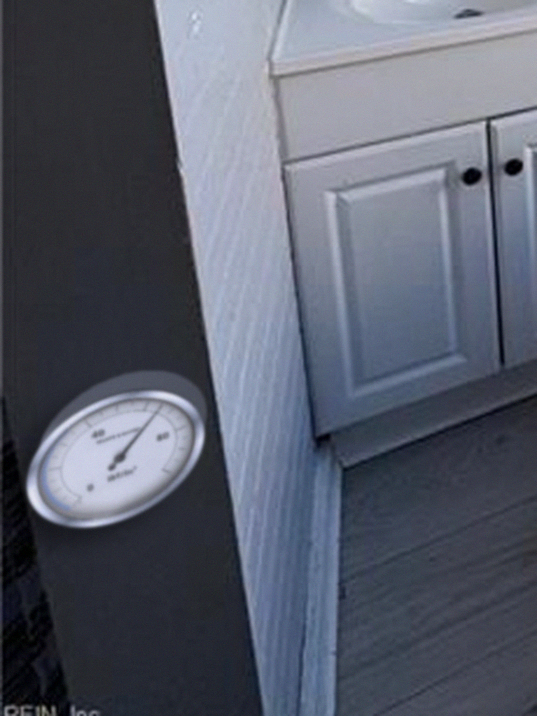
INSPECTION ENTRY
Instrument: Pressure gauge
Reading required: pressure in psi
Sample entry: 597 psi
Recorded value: 65 psi
